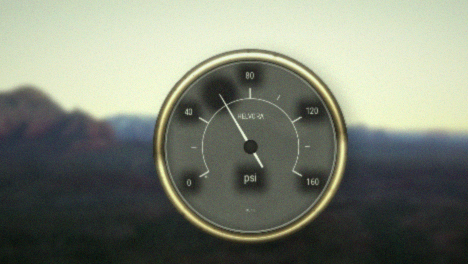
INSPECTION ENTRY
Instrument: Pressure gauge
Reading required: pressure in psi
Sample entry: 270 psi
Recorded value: 60 psi
